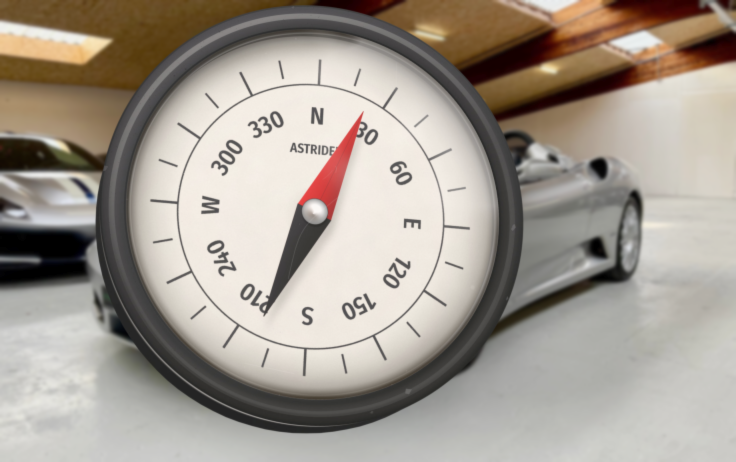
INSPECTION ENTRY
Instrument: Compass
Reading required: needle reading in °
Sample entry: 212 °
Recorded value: 22.5 °
